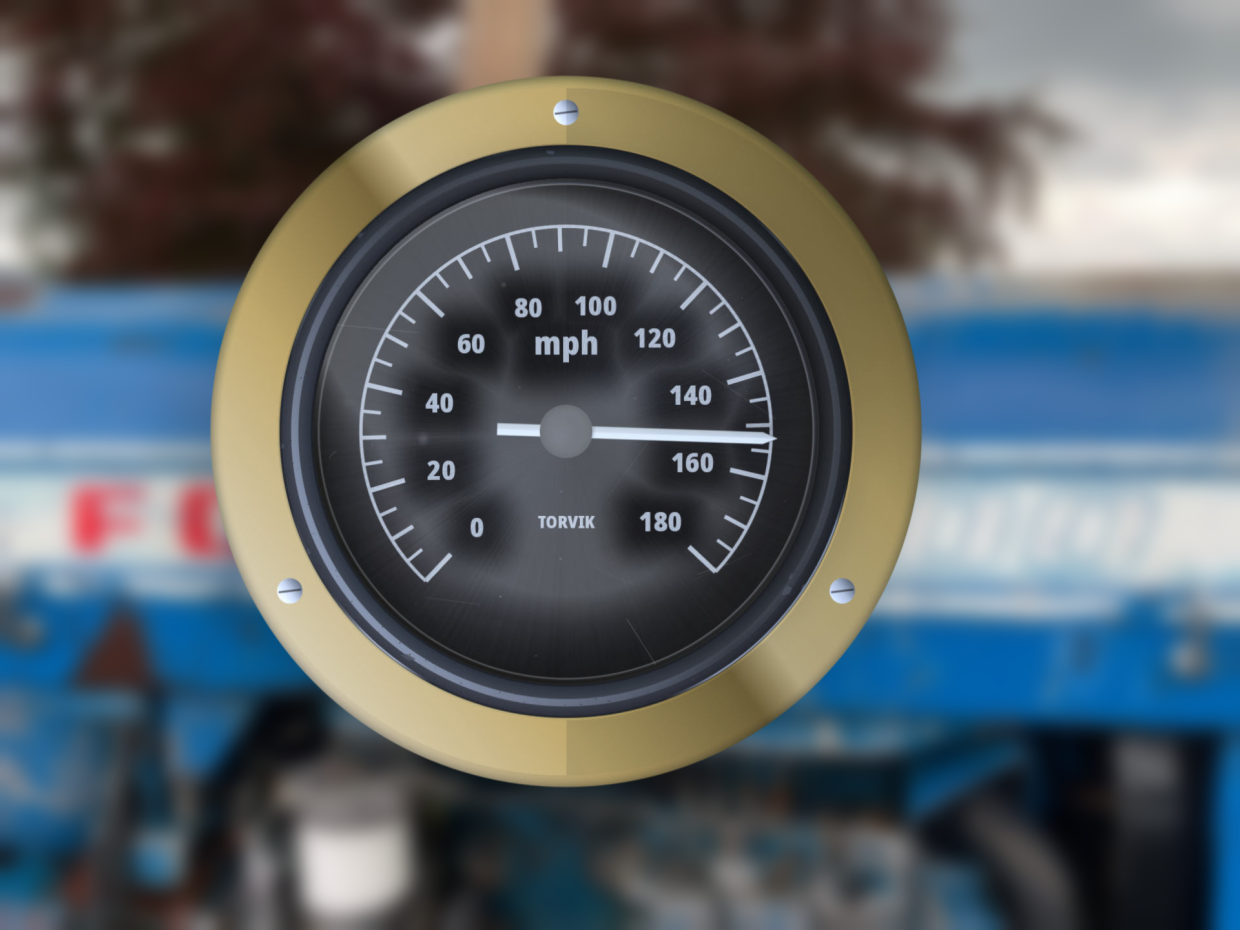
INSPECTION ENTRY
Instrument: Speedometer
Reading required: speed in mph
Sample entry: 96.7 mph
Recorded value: 152.5 mph
